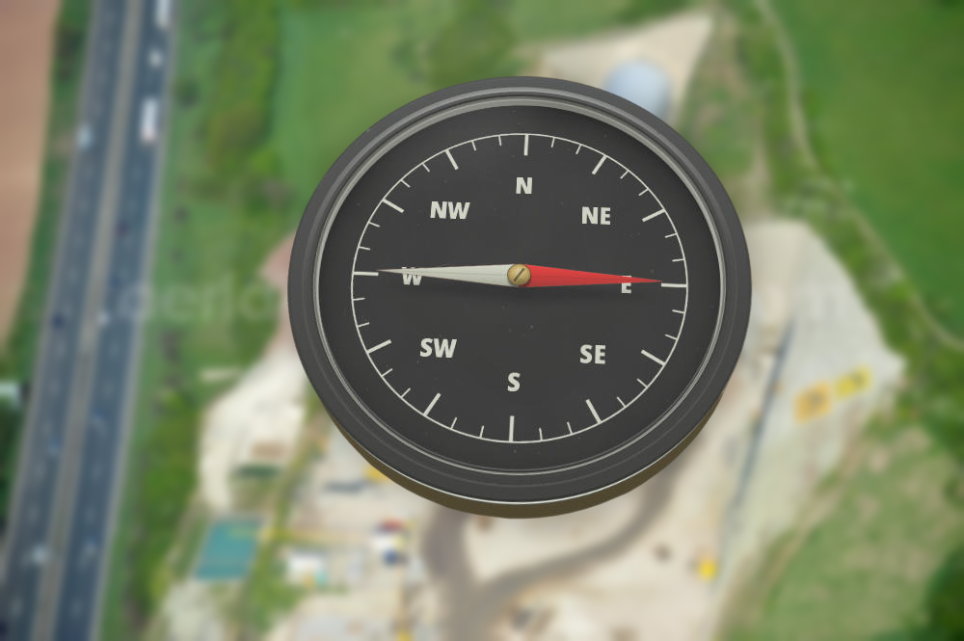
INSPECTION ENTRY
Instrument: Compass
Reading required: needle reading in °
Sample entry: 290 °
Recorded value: 90 °
